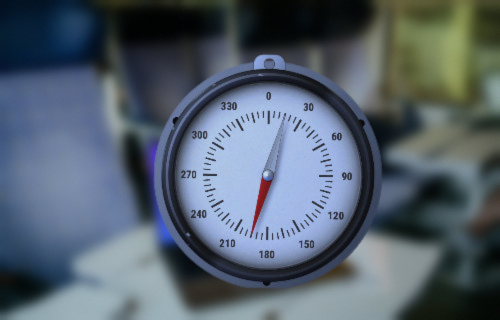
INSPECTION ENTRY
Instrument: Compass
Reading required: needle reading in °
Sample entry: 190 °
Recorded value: 195 °
